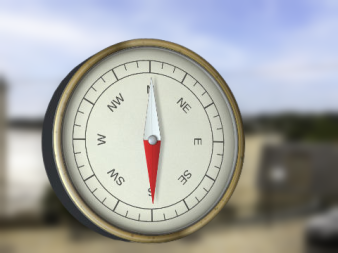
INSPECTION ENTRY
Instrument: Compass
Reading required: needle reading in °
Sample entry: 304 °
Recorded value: 180 °
